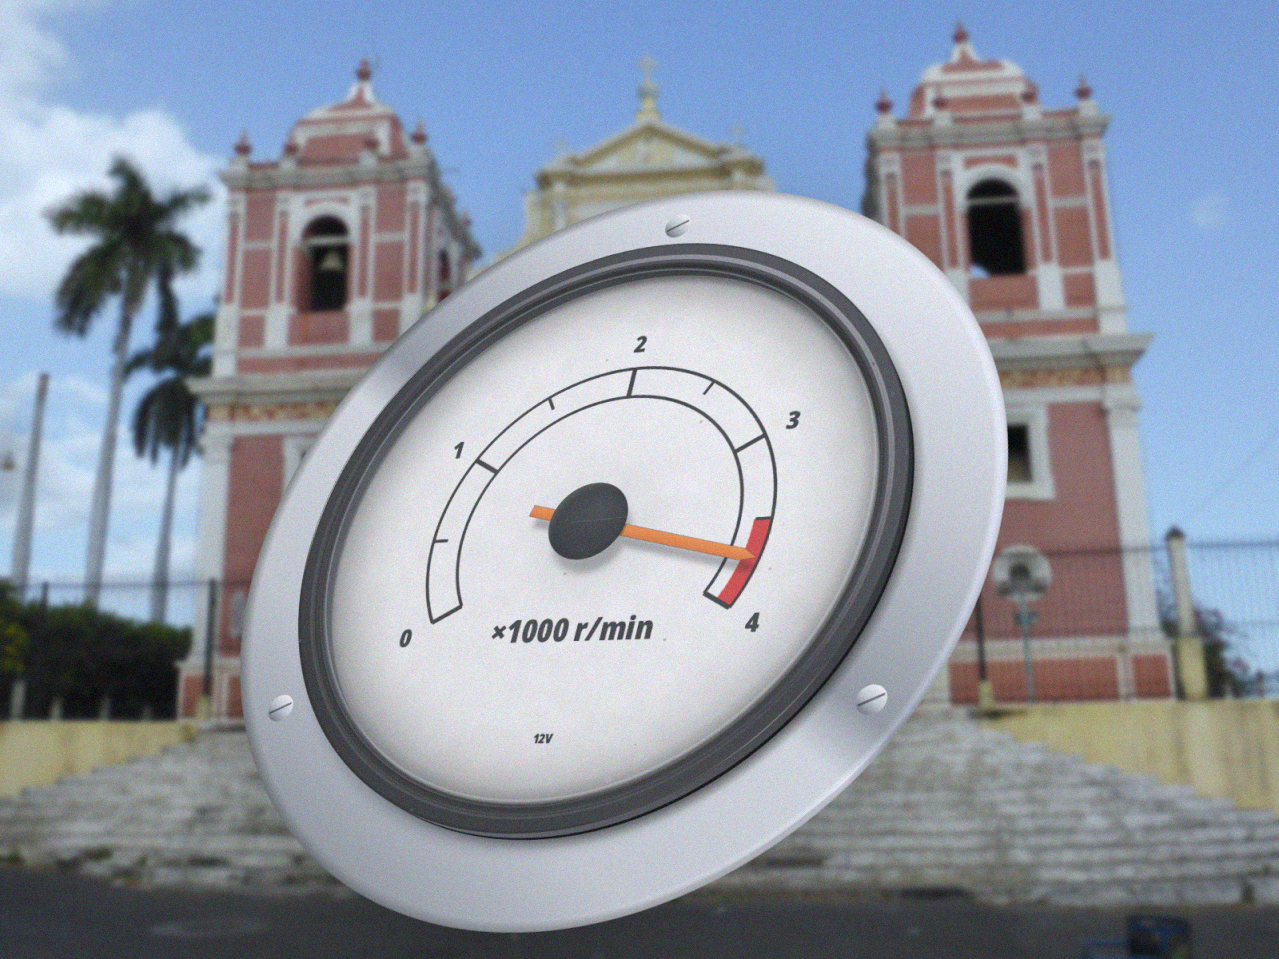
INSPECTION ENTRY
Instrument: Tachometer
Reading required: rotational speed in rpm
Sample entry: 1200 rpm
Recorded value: 3750 rpm
